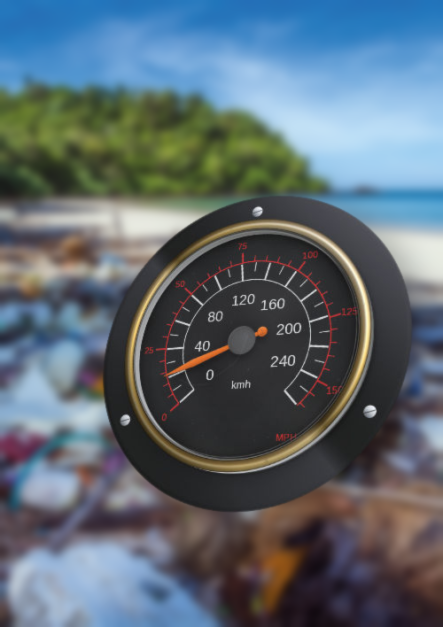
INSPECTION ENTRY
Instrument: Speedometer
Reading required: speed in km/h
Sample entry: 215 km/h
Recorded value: 20 km/h
